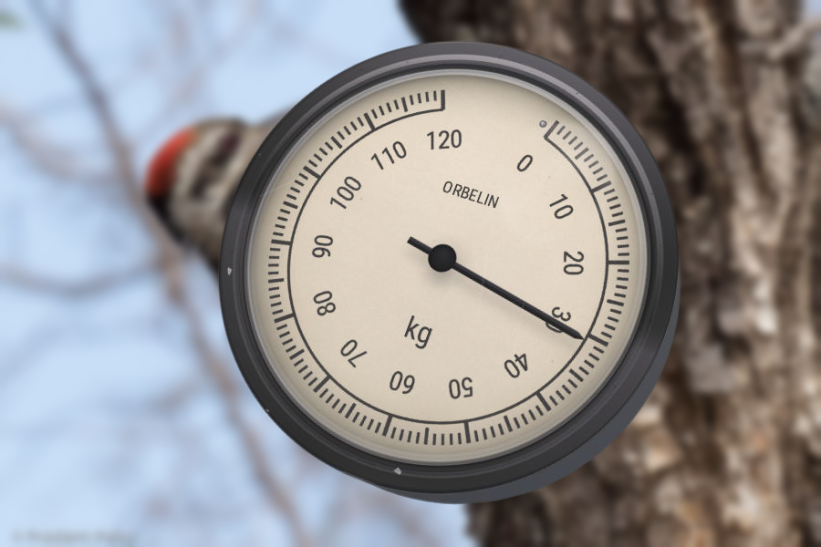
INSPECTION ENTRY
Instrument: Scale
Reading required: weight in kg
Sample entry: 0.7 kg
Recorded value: 31 kg
